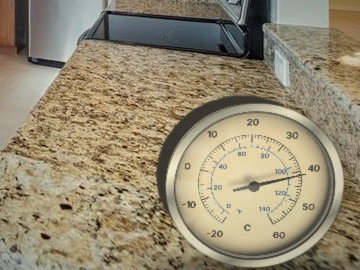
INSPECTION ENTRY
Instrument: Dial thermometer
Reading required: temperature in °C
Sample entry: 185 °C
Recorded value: 40 °C
